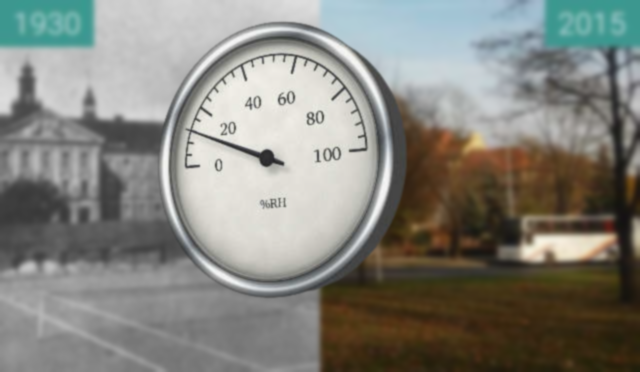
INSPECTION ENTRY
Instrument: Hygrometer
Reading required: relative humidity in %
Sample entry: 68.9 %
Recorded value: 12 %
